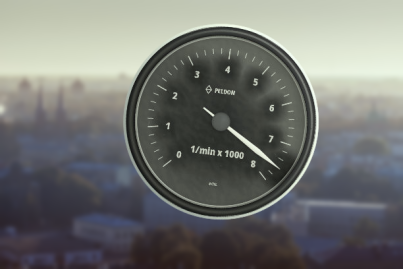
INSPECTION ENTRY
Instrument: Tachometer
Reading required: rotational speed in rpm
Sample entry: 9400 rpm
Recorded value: 7600 rpm
